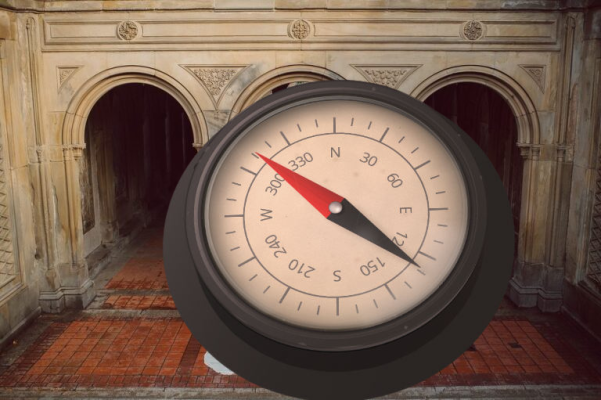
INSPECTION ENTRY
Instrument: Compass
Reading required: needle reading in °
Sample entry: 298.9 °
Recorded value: 310 °
